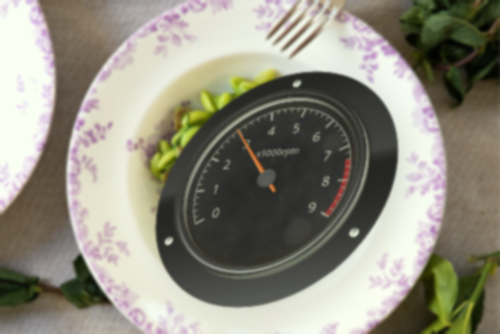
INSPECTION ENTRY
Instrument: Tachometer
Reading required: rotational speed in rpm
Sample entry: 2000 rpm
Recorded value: 3000 rpm
